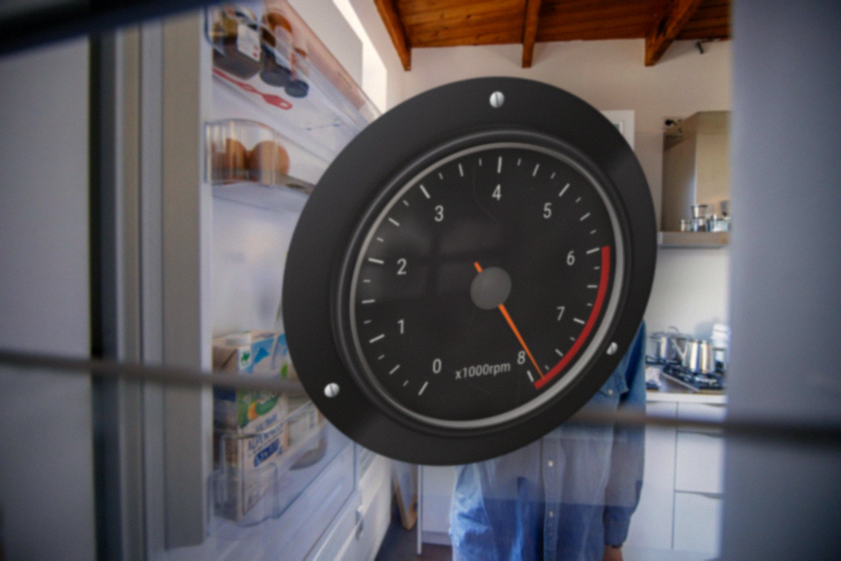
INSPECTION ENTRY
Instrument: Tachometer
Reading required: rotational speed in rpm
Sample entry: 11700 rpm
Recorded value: 7875 rpm
